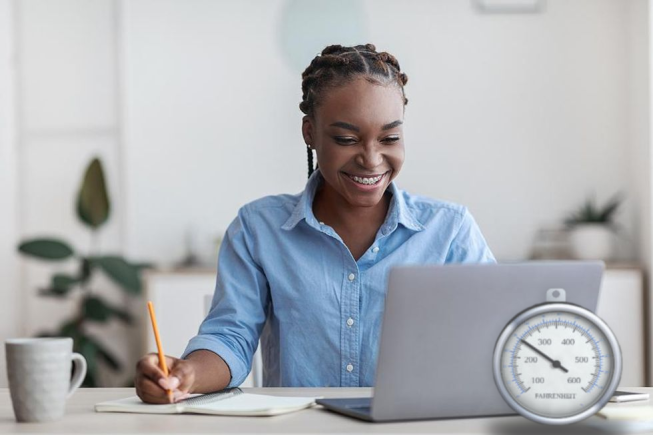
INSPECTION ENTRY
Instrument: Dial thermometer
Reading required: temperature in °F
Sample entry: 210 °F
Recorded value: 250 °F
